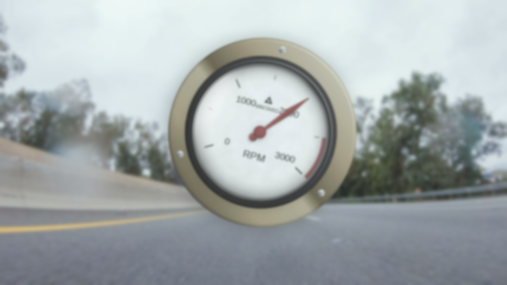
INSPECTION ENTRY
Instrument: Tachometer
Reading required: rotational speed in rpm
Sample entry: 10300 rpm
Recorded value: 2000 rpm
